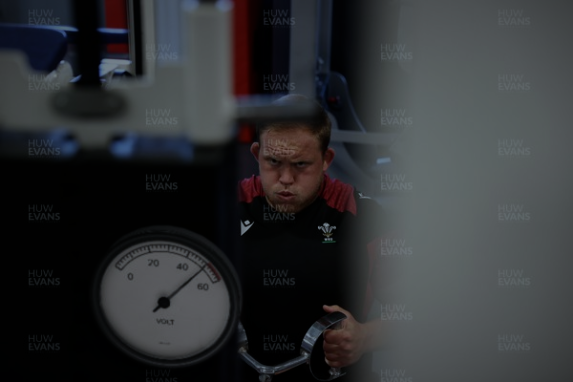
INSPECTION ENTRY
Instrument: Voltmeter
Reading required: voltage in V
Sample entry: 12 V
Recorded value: 50 V
